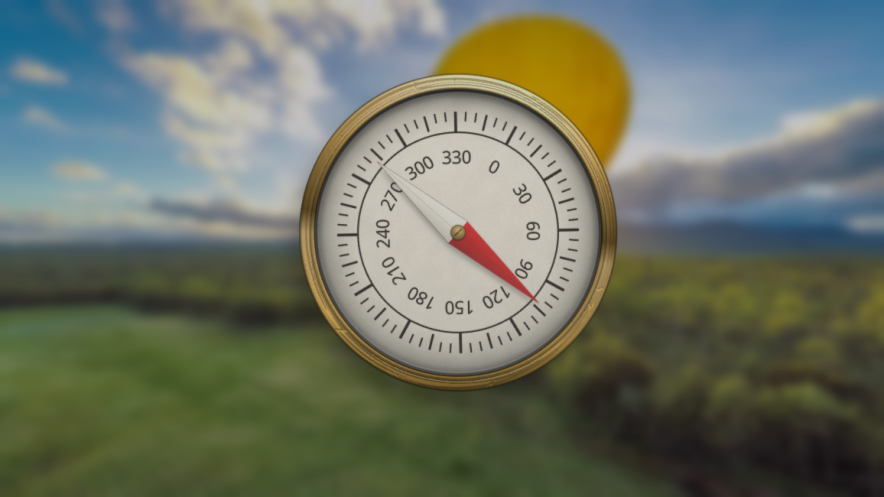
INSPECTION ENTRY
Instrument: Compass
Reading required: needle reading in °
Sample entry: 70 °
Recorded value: 102.5 °
